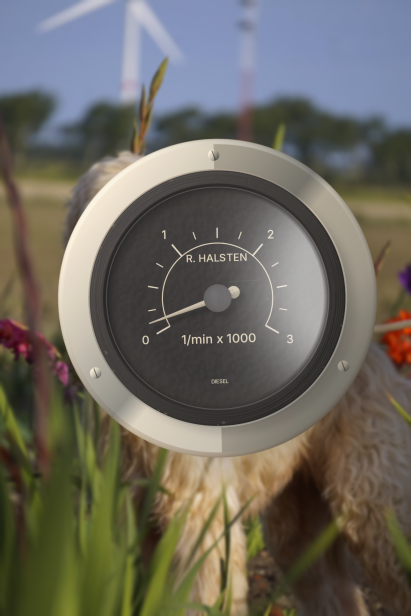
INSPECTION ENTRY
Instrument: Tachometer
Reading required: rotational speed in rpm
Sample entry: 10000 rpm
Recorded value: 125 rpm
